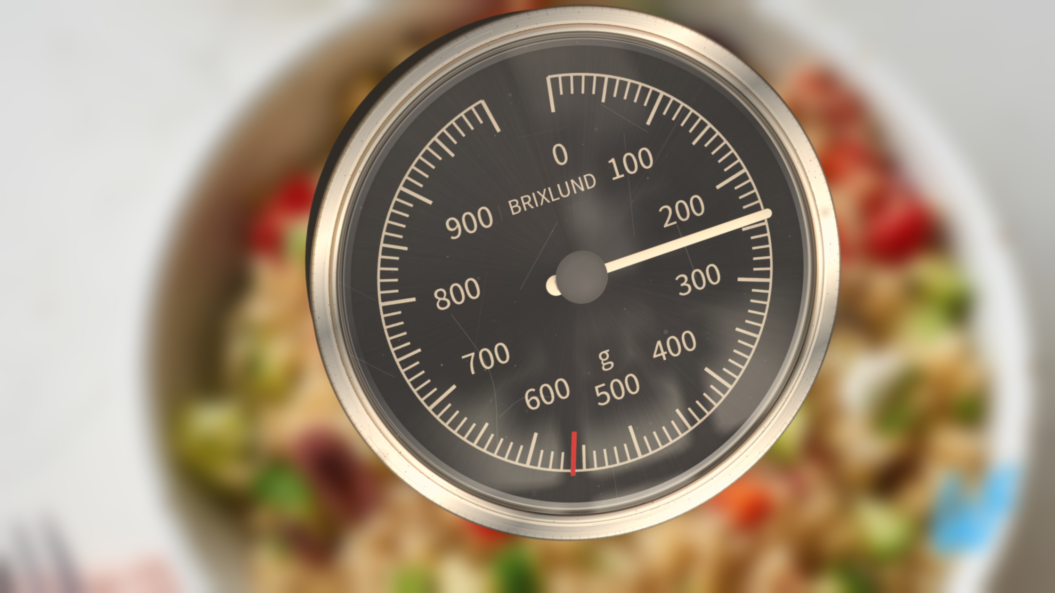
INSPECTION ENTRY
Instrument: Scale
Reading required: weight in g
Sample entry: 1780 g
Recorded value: 240 g
